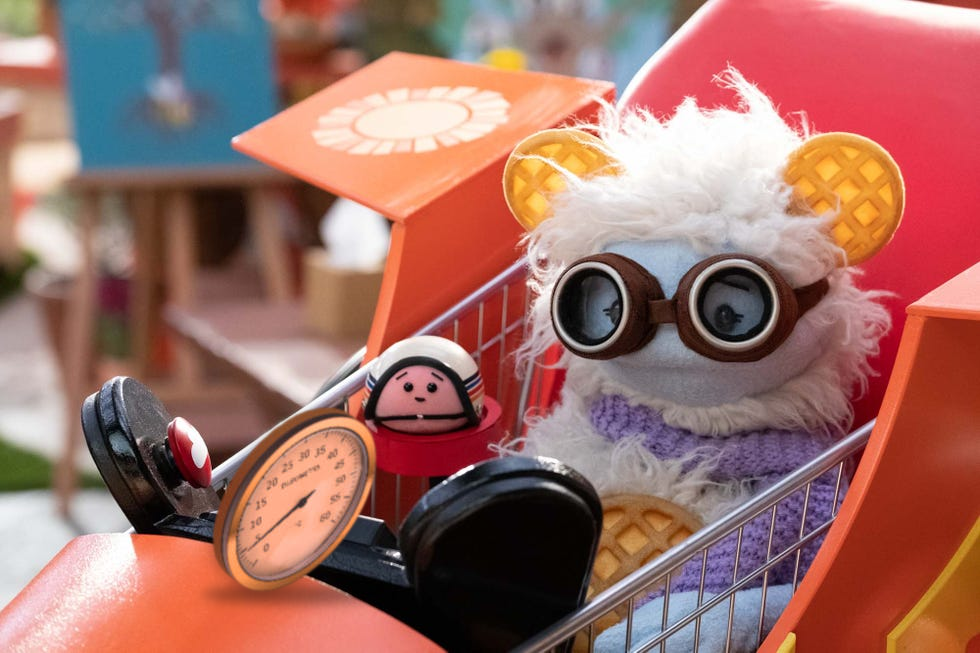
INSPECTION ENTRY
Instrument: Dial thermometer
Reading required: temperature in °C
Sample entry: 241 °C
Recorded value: 5 °C
